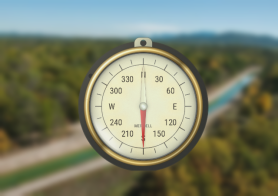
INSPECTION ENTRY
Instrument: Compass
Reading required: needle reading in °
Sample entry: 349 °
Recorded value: 180 °
